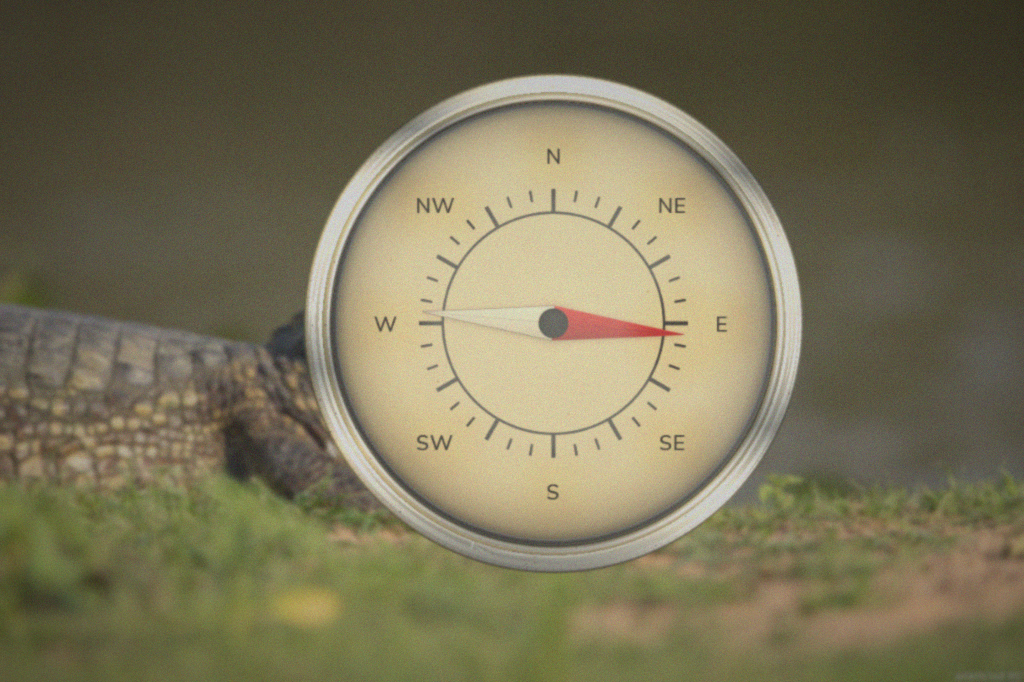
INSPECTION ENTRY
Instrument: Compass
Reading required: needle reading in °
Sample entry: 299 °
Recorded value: 95 °
